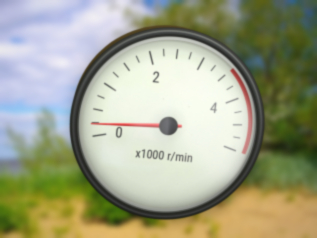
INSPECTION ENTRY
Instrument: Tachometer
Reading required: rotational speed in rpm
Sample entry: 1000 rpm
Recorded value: 250 rpm
